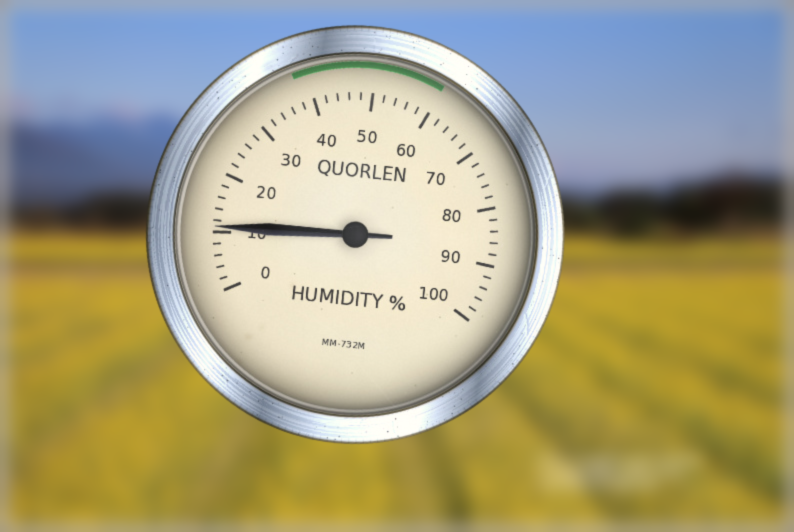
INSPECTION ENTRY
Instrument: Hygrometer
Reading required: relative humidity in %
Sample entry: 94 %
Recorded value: 11 %
